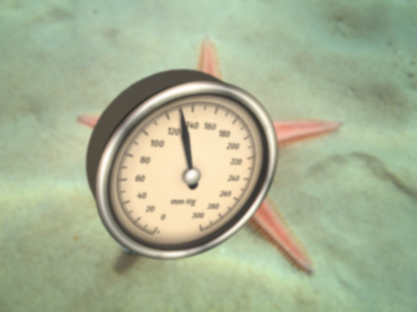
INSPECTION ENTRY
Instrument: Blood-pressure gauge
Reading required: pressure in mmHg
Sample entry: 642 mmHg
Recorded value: 130 mmHg
